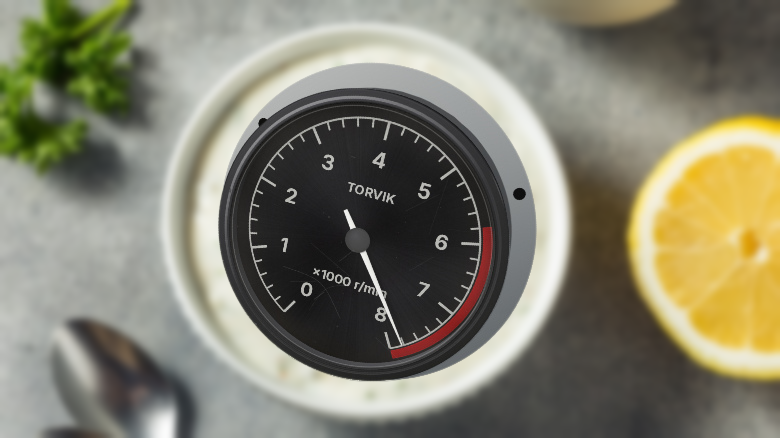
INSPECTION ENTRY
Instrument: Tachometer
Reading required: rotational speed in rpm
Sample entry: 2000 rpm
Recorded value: 7800 rpm
